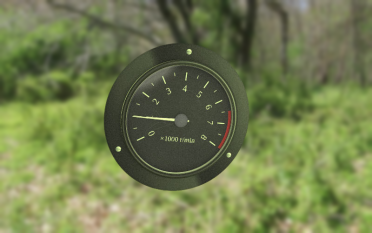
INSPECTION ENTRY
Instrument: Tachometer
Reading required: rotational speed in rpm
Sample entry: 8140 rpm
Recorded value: 1000 rpm
